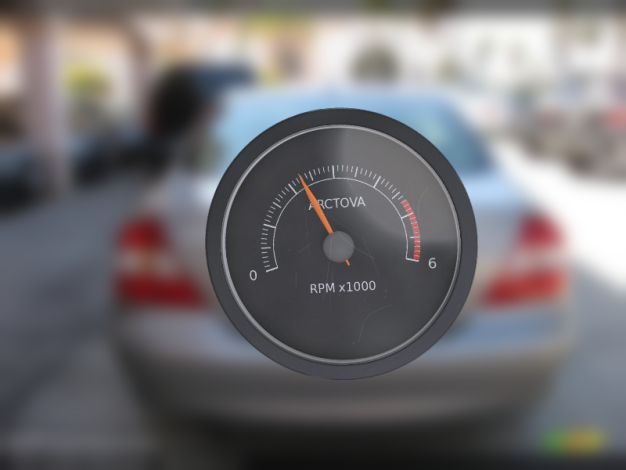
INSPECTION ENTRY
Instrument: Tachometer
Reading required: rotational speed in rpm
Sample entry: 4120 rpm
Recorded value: 2300 rpm
